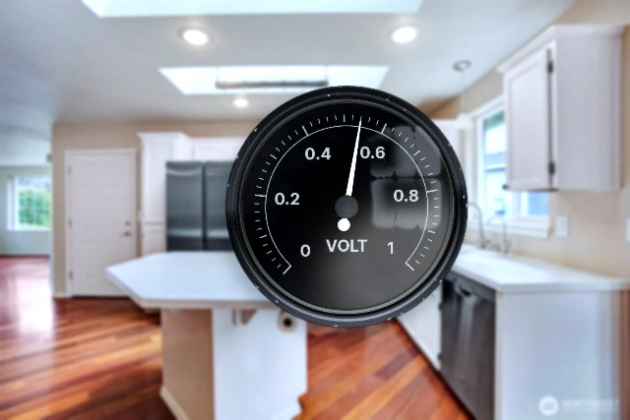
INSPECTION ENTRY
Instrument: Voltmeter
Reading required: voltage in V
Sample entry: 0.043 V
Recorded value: 0.54 V
